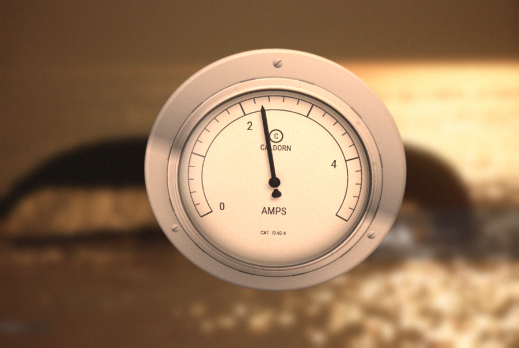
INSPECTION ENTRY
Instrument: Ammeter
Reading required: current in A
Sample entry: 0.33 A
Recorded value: 2.3 A
